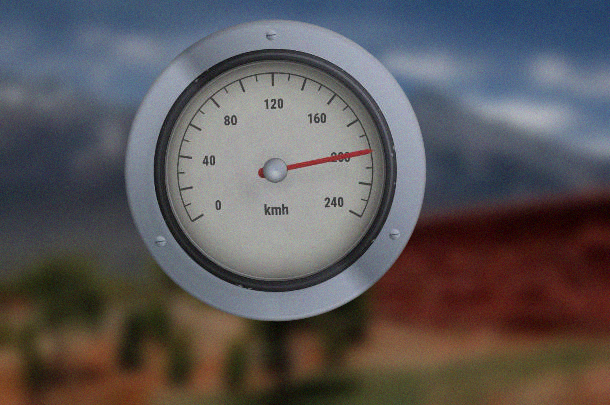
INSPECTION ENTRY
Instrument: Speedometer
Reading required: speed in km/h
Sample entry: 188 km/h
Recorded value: 200 km/h
